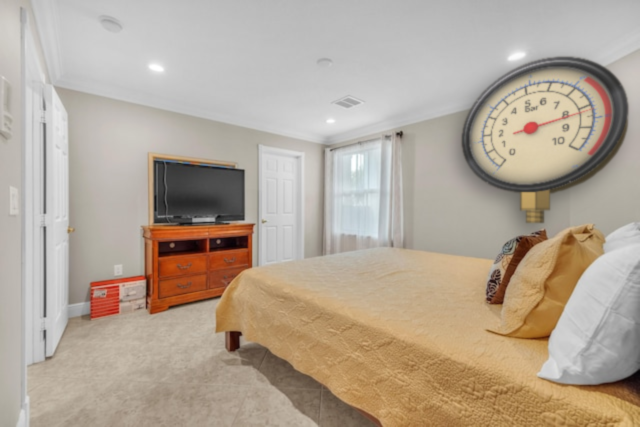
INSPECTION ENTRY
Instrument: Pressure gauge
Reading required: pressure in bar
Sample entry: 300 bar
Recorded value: 8.25 bar
